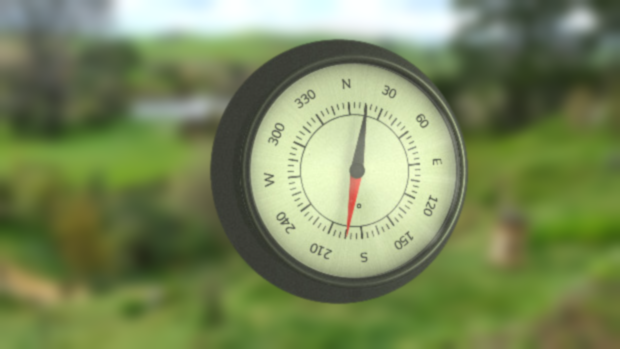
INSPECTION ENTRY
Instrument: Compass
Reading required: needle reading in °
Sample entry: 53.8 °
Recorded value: 195 °
